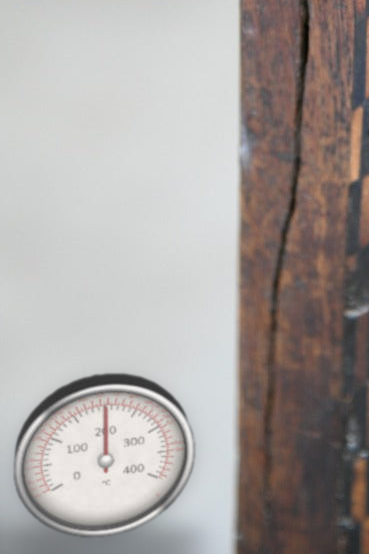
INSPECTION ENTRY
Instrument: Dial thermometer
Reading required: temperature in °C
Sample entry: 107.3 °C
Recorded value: 200 °C
